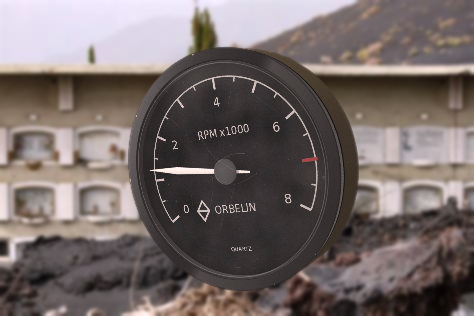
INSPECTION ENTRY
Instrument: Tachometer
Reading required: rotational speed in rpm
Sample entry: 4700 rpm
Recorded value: 1250 rpm
